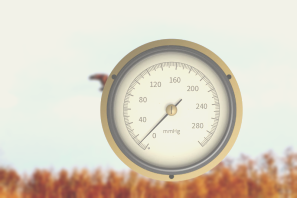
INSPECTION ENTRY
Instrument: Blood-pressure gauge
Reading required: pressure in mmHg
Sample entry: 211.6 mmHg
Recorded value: 10 mmHg
